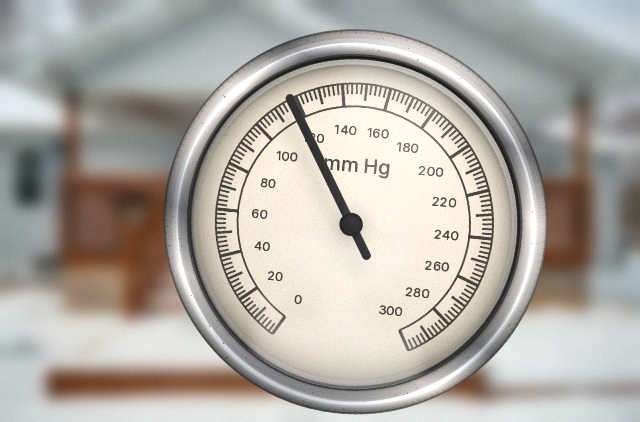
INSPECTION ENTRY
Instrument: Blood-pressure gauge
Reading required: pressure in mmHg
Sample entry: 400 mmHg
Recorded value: 118 mmHg
